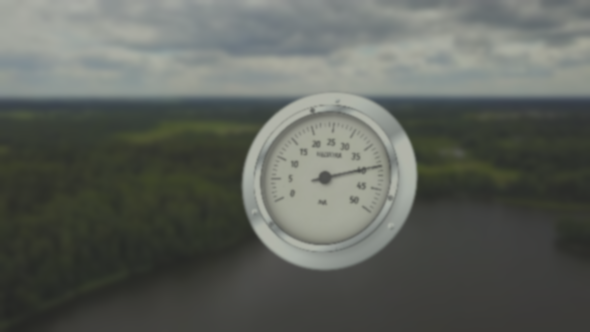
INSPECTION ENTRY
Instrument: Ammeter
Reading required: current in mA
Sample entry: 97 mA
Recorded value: 40 mA
